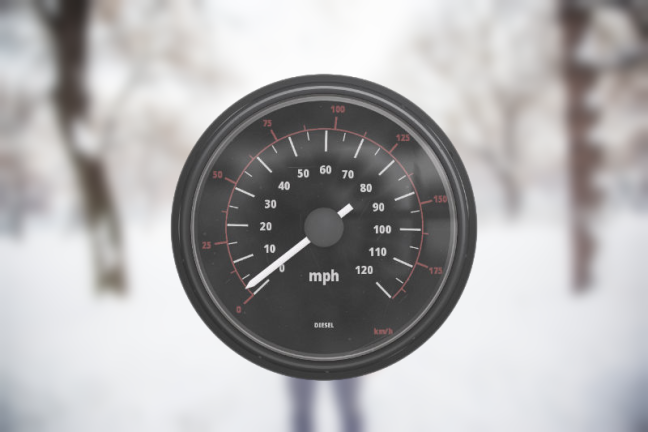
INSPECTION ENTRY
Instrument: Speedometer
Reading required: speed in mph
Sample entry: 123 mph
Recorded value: 2.5 mph
